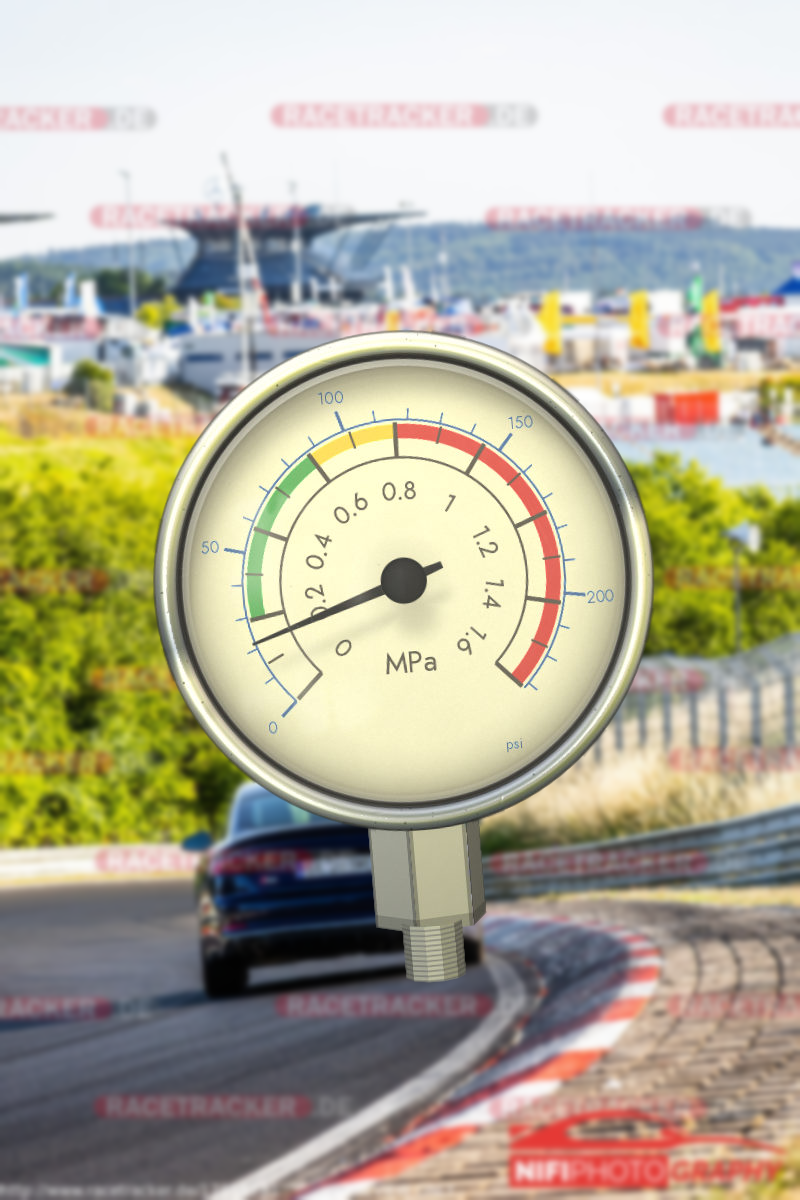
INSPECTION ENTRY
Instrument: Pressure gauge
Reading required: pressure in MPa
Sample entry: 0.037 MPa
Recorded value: 0.15 MPa
